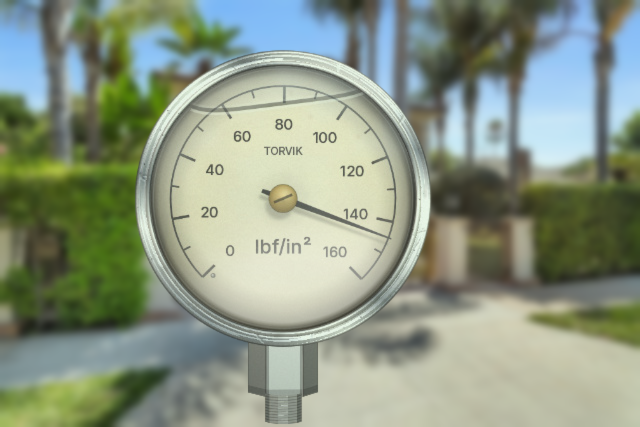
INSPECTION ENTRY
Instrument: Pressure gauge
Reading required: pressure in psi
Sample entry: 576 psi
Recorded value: 145 psi
